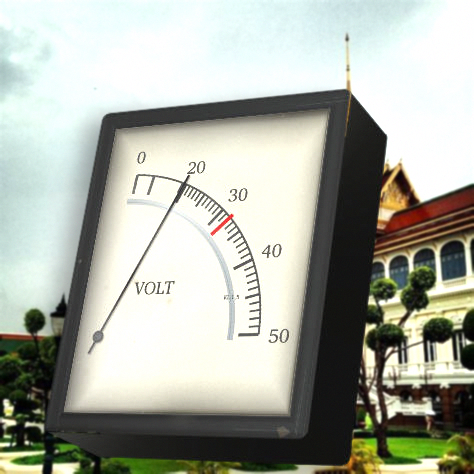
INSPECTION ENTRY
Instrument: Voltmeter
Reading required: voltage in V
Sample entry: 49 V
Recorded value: 20 V
